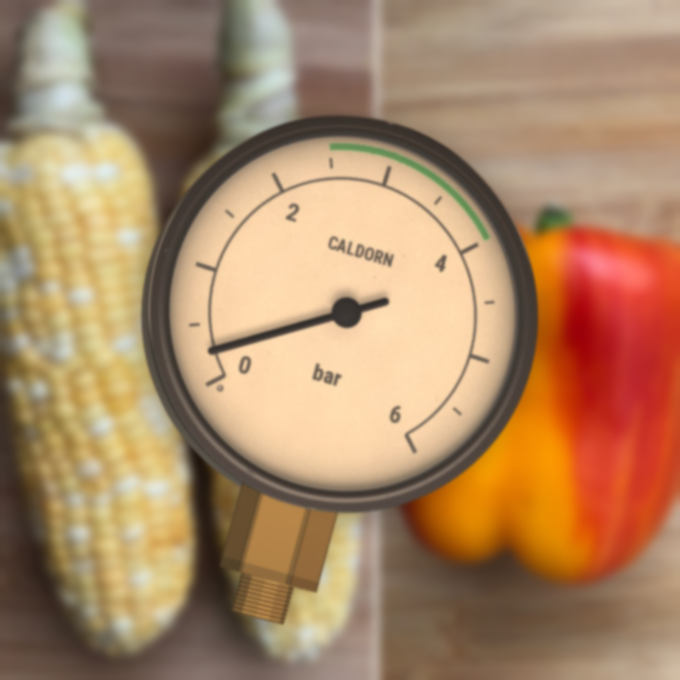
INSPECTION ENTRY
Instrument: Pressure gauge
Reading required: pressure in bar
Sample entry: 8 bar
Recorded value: 0.25 bar
